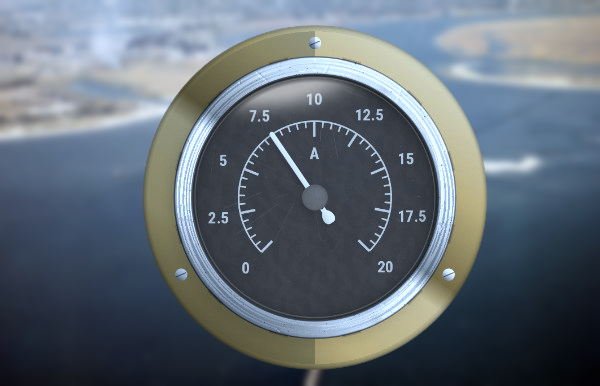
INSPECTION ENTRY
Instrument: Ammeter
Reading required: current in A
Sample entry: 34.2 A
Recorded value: 7.5 A
